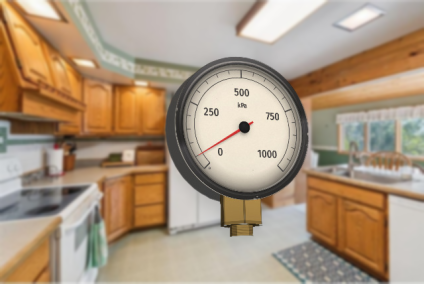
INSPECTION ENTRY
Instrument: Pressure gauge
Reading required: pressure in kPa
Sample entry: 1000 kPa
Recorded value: 50 kPa
